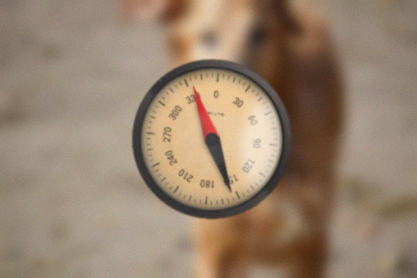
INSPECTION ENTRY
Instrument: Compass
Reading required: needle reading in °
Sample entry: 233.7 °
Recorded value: 335 °
